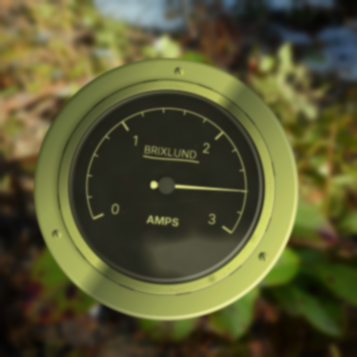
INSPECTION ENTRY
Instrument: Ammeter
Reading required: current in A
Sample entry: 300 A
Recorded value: 2.6 A
